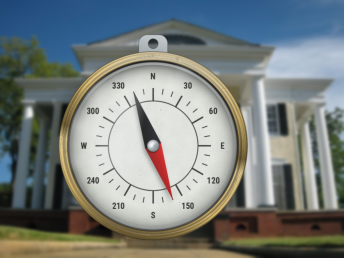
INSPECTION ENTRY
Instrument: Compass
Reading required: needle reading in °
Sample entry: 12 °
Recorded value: 160 °
